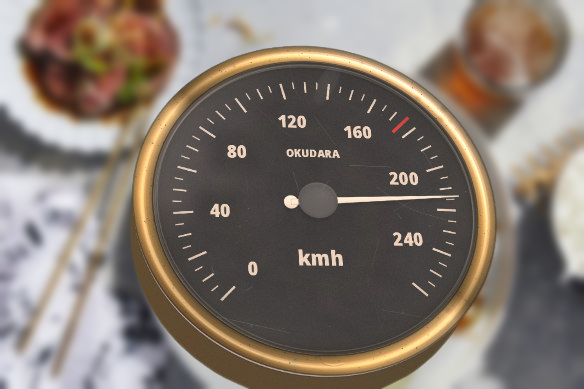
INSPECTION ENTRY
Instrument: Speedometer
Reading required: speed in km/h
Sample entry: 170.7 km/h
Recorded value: 215 km/h
